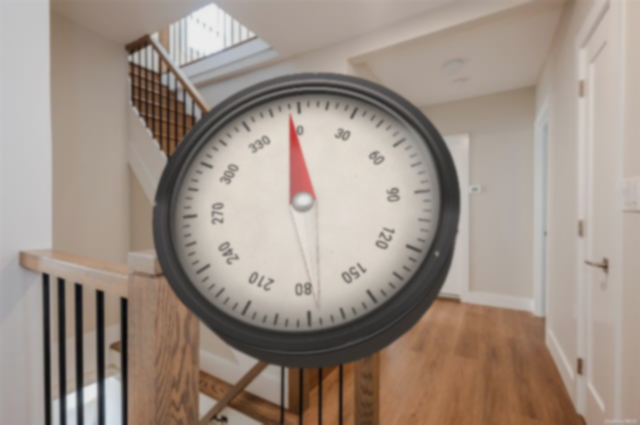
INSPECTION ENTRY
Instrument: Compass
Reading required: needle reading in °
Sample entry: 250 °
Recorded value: 355 °
